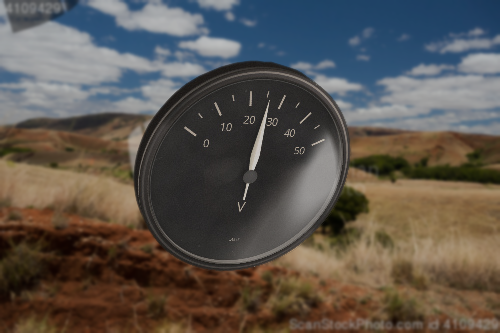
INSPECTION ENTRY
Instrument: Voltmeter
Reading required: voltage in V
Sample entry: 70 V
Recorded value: 25 V
